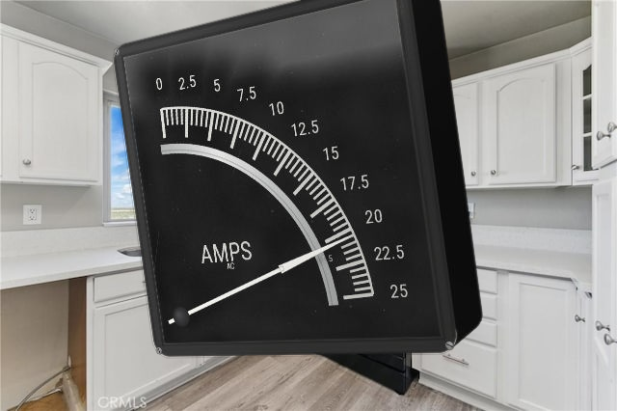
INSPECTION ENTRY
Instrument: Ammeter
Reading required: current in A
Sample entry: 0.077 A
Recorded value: 20.5 A
